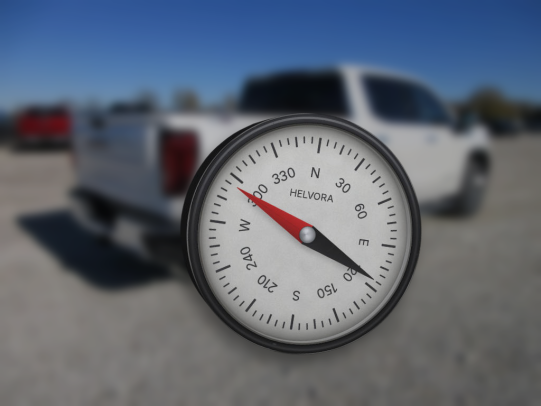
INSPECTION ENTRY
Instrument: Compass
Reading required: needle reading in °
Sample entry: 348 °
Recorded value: 295 °
